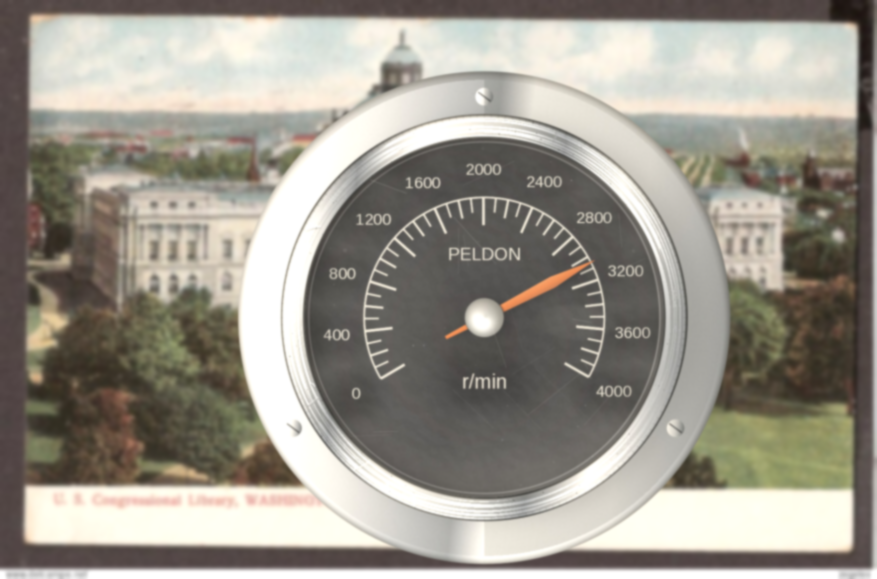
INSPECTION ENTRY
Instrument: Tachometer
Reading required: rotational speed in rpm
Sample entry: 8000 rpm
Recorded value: 3050 rpm
